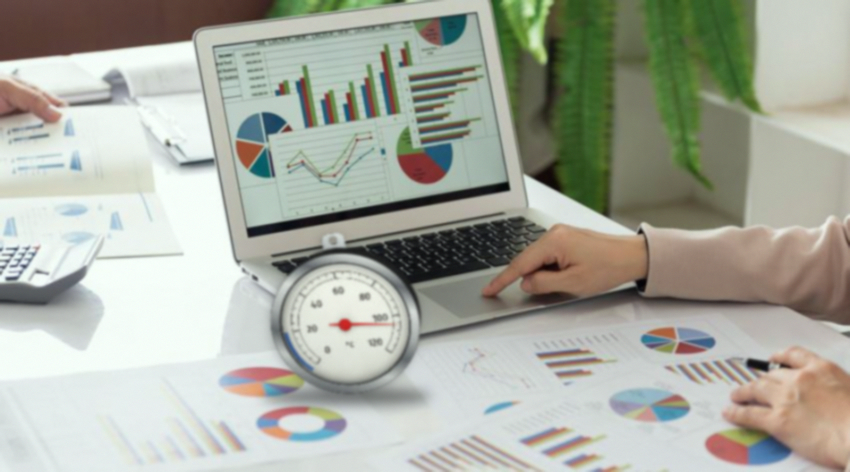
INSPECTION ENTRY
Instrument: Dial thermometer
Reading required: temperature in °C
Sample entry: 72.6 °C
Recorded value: 104 °C
